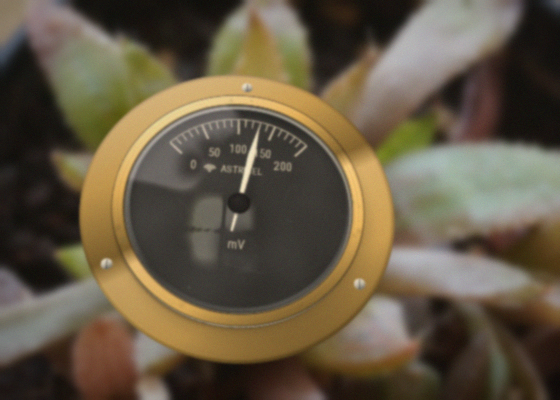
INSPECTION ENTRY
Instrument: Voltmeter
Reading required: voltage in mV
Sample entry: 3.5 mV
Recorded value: 130 mV
